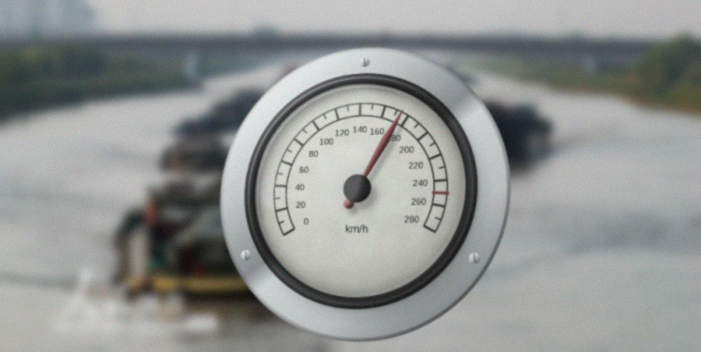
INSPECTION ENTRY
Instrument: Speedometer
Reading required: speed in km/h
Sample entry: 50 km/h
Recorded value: 175 km/h
